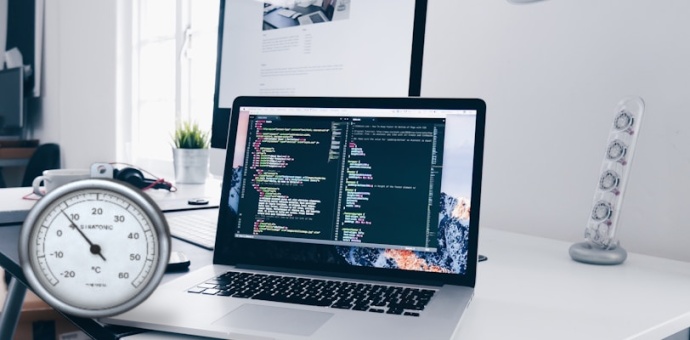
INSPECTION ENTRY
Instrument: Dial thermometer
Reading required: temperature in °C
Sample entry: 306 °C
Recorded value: 8 °C
